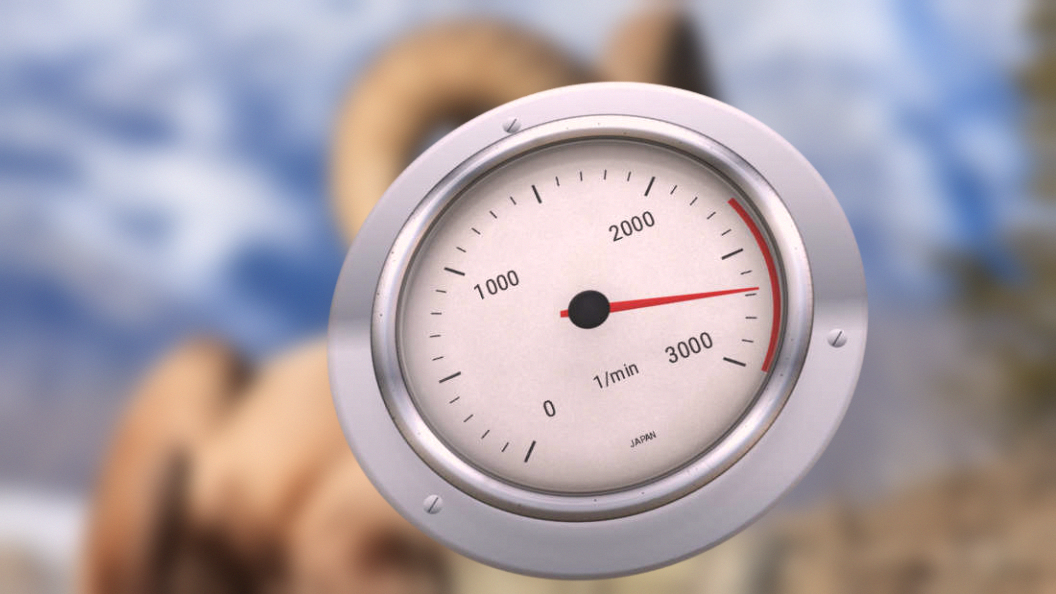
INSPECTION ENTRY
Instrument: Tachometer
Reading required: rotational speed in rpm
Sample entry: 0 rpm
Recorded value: 2700 rpm
